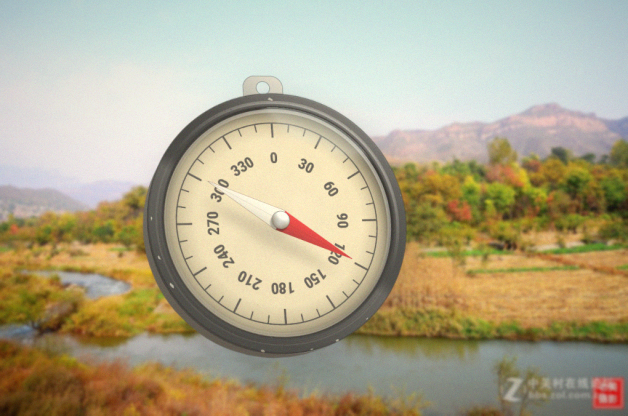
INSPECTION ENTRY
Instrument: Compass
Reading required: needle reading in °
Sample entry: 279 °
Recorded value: 120 °
